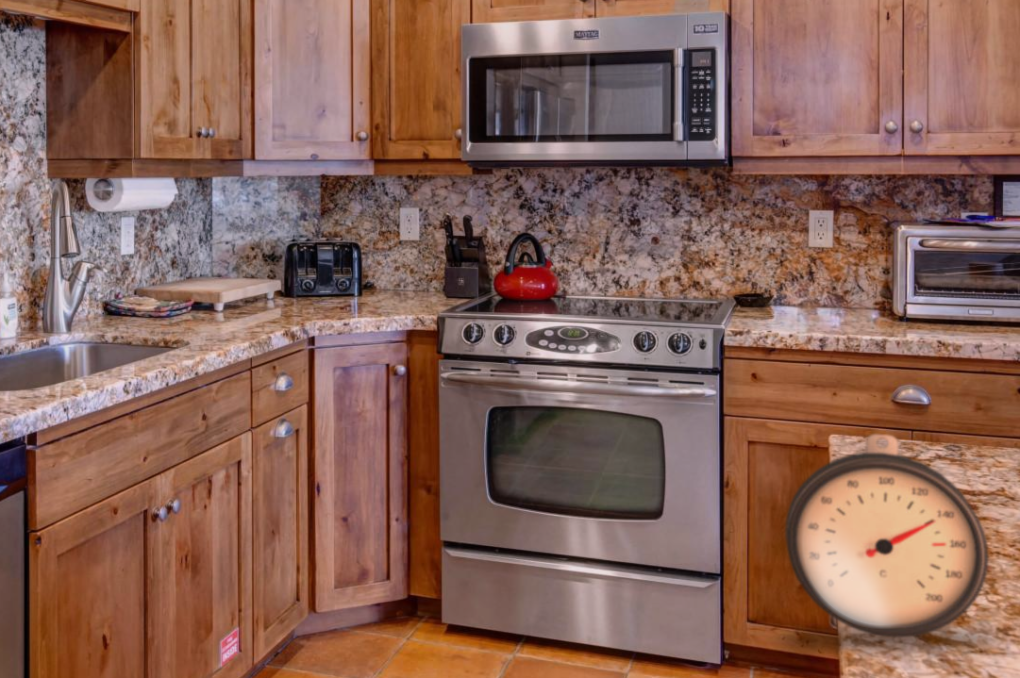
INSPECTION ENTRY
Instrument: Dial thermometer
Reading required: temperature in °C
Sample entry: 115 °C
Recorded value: 140 °C
